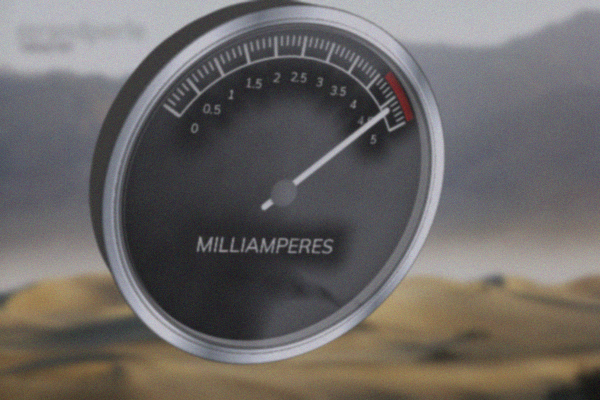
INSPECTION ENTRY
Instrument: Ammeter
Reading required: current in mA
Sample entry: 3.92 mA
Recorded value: 4.5 mA
